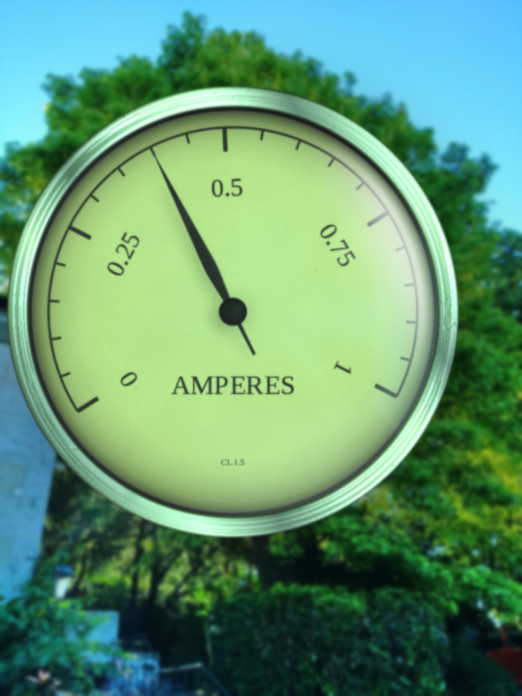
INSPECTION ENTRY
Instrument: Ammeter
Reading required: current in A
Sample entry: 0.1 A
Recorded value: 0.4 A
